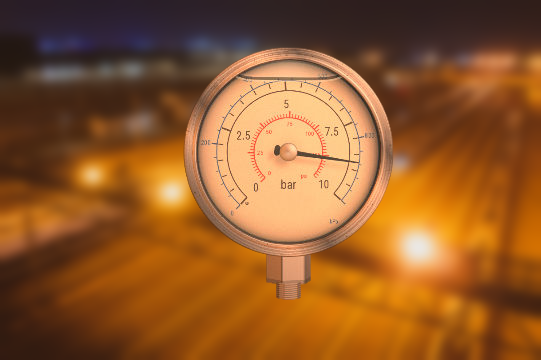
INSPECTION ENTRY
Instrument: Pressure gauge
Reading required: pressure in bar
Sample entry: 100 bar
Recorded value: 8.75 bar
